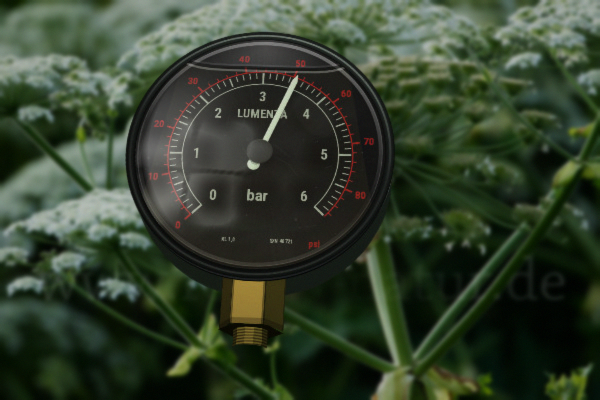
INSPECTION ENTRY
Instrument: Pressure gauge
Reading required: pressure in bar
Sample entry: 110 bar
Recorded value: 3.5 bar
